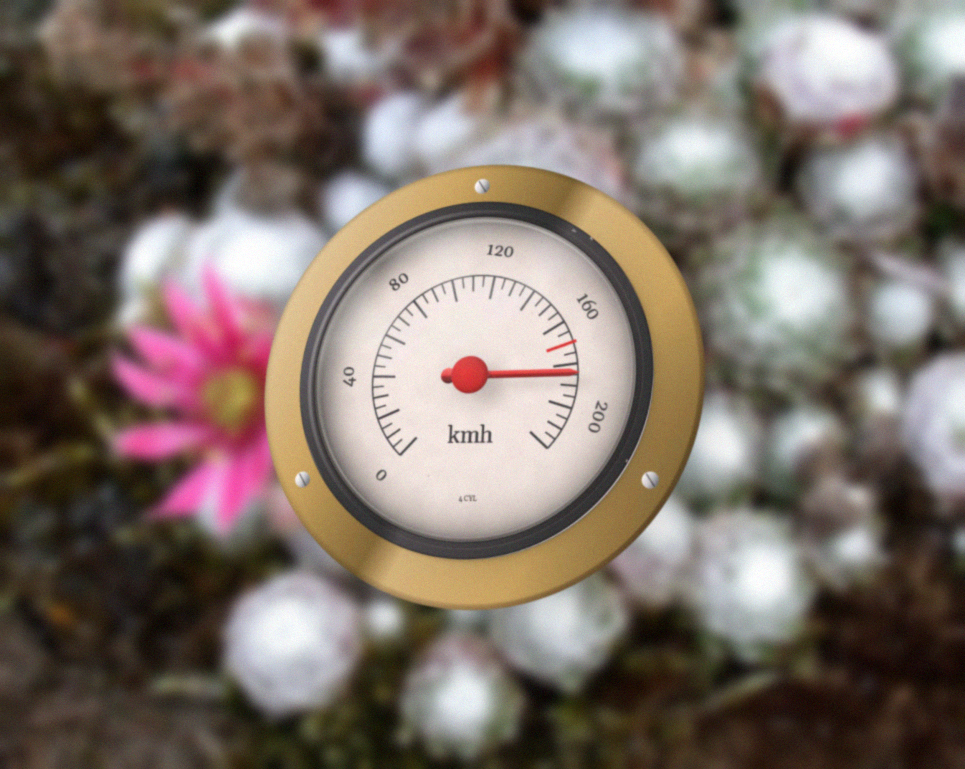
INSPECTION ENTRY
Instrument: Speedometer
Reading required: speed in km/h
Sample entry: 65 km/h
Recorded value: 185 km/h
